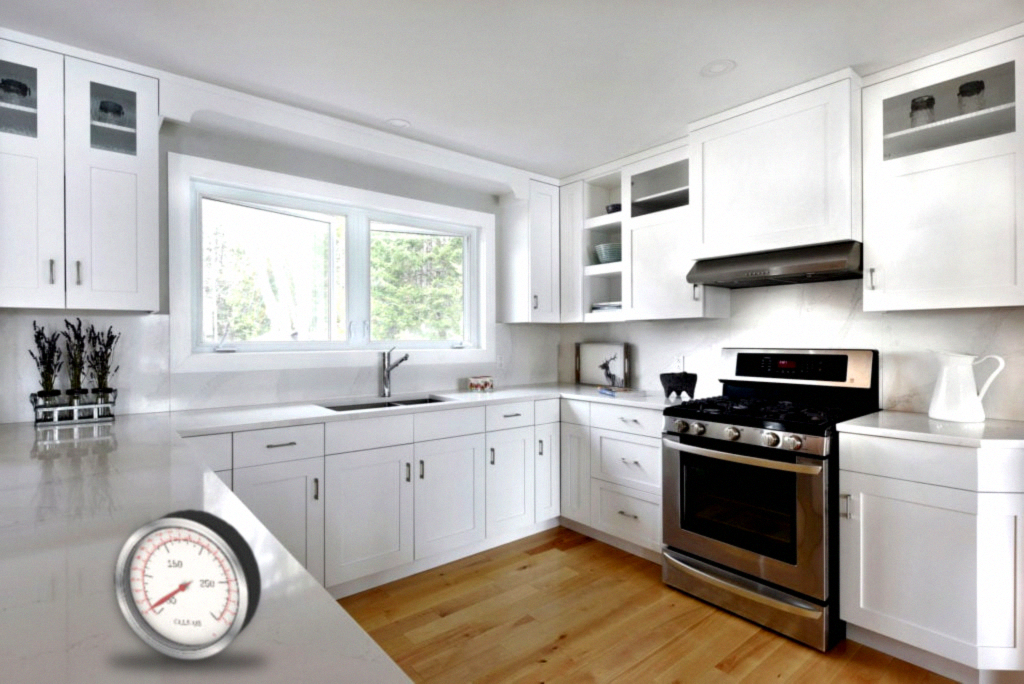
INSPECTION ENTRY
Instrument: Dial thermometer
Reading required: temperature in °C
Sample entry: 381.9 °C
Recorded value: 60 °C
